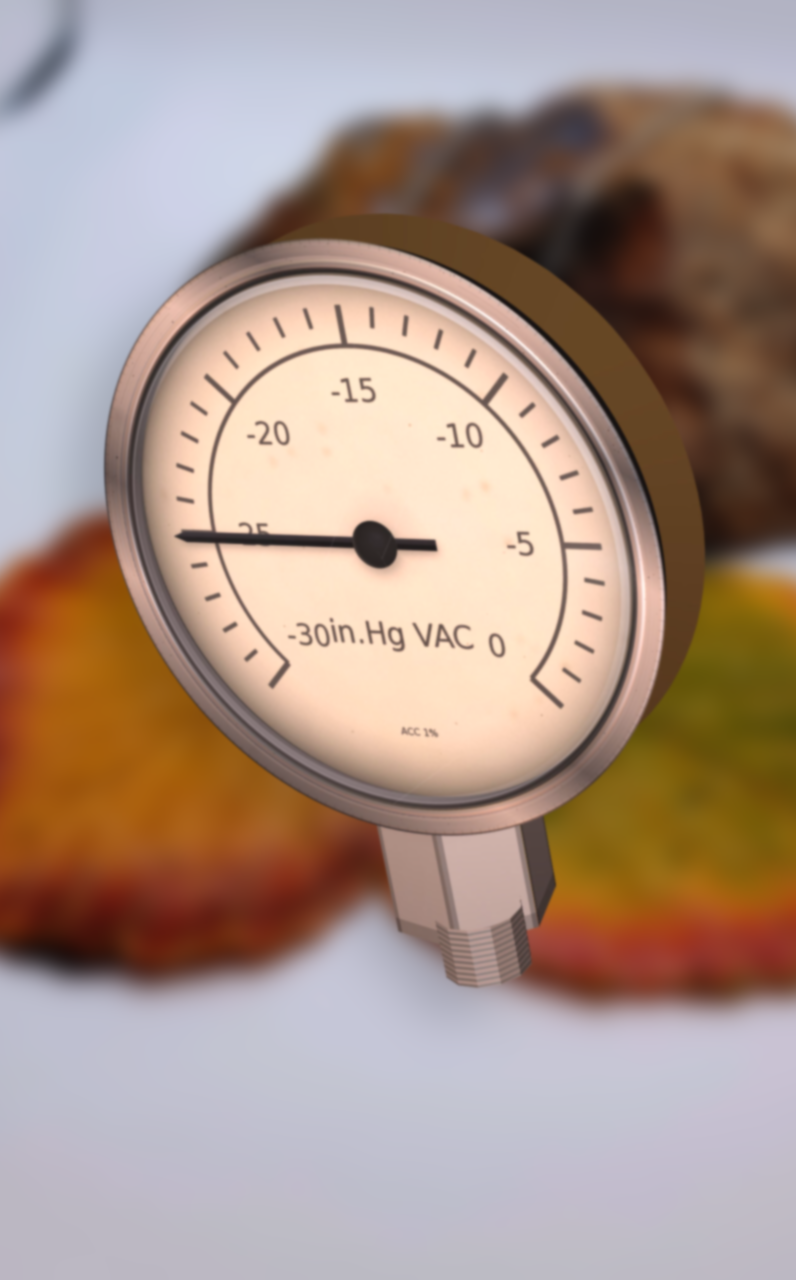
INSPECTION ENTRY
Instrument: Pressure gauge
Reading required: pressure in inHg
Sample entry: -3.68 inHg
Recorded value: -25 inHg
